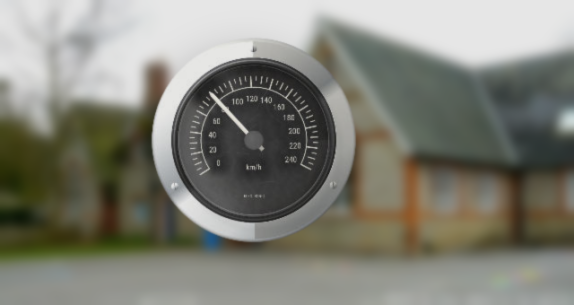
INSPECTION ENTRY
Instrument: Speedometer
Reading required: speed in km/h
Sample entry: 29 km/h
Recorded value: 80 km/h
